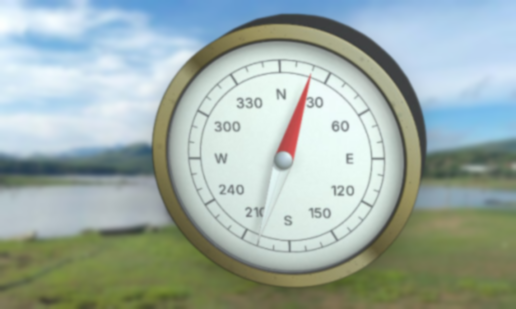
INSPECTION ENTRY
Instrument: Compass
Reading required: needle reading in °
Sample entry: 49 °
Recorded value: 20 °
